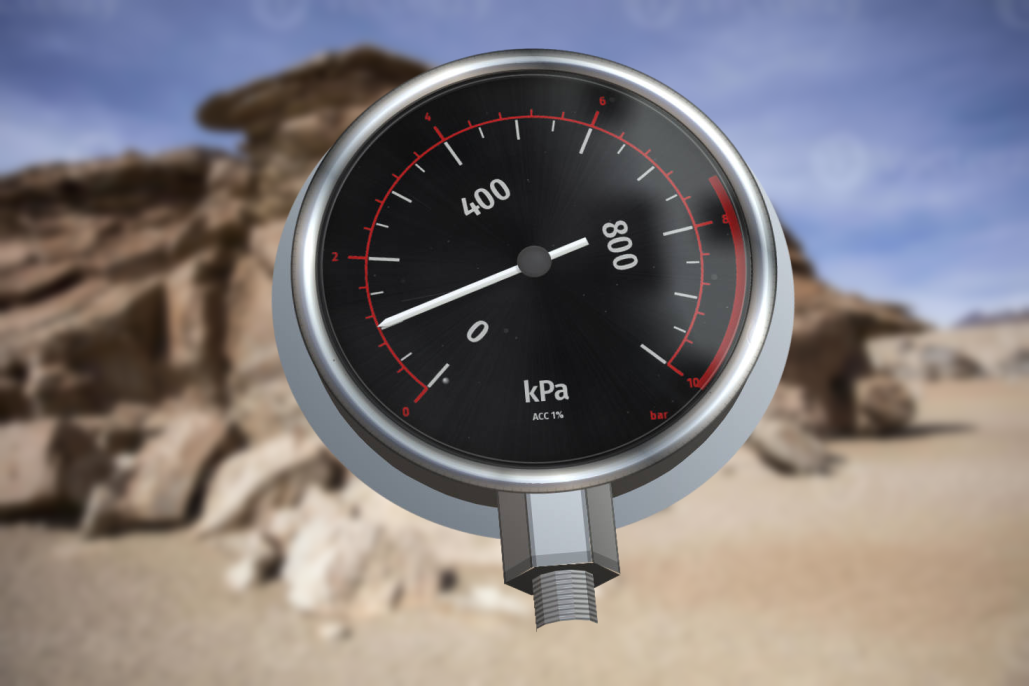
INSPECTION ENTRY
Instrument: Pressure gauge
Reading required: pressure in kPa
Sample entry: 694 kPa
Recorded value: 100 kPa
